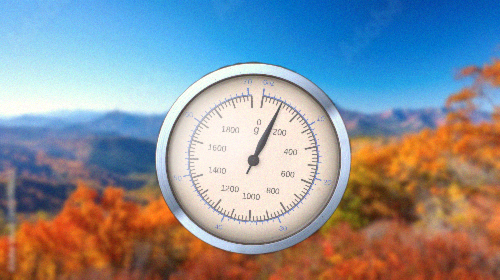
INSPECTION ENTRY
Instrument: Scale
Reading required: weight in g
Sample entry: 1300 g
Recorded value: 100 g
